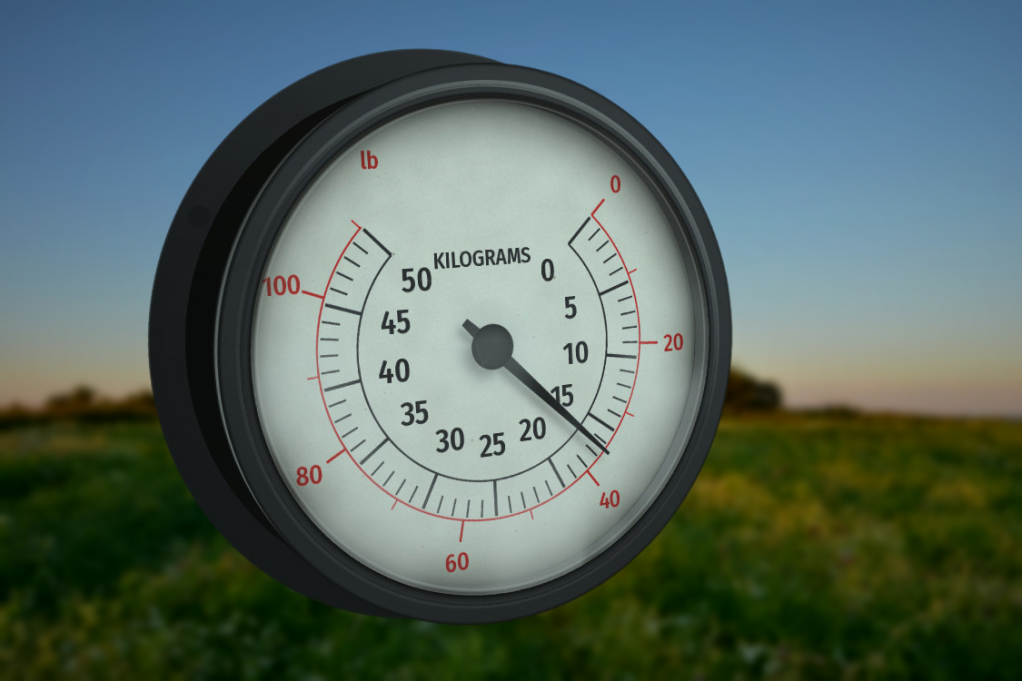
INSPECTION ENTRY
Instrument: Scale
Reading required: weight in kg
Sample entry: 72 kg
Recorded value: 16.5 kg
